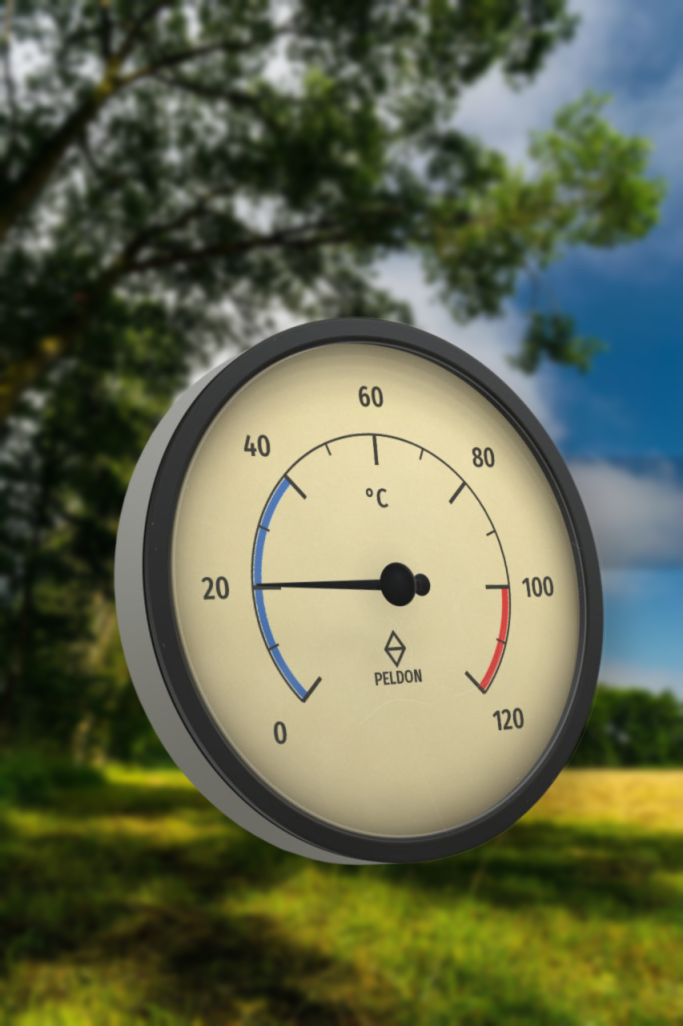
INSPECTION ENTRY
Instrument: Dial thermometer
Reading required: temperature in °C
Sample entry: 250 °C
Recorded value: 20 °C
